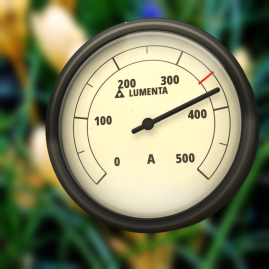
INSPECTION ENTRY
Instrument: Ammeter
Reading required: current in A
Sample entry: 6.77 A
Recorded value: 375 A
